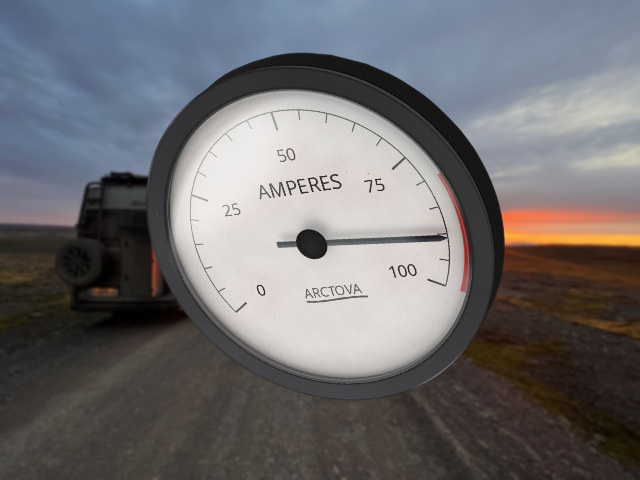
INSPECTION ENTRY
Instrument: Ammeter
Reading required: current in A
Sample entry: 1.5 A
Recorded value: 90 A
